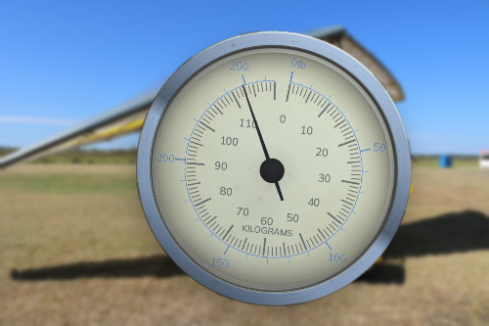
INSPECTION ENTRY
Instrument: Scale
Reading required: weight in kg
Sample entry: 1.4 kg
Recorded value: 113 kg
